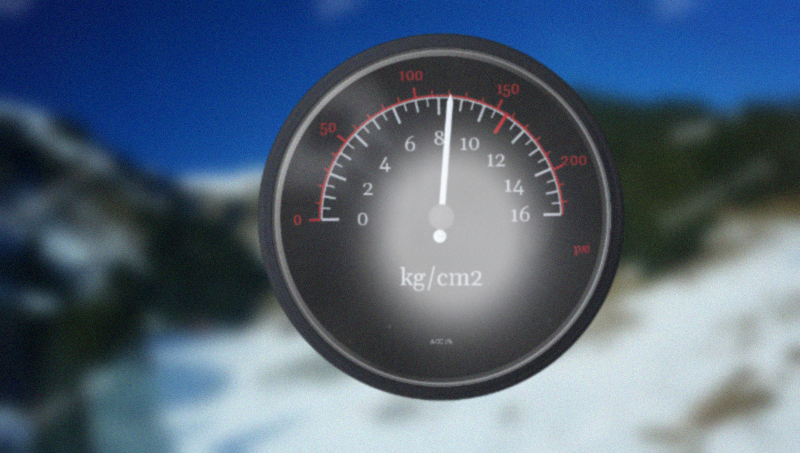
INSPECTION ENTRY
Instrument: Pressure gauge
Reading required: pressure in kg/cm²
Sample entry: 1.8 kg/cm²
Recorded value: 8.5 kg/cm²
